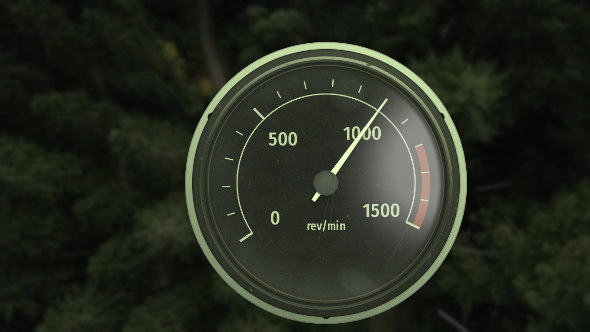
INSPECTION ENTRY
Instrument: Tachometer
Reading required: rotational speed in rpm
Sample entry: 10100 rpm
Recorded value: 1000 rpm
